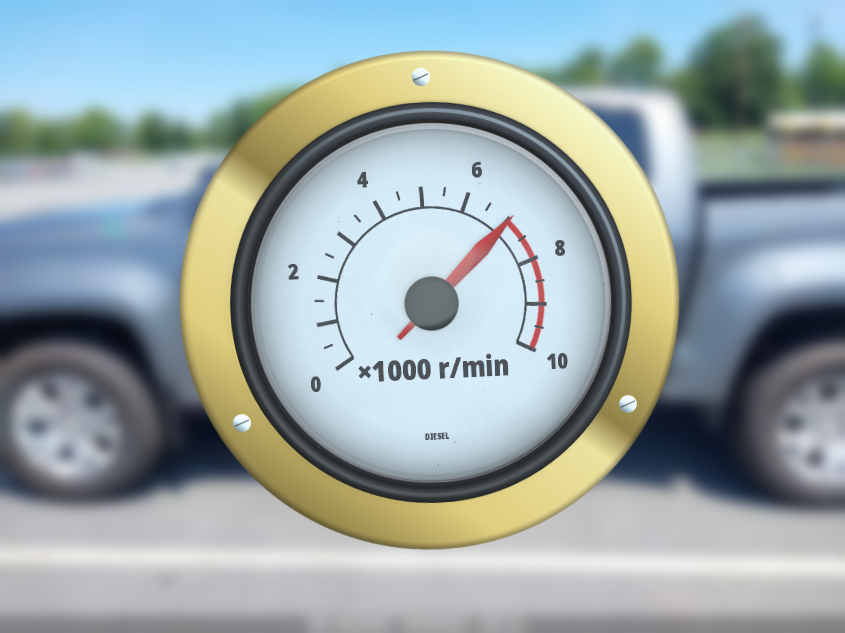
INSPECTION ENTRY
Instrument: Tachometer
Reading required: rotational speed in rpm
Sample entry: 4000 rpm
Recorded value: 7000 rpm
